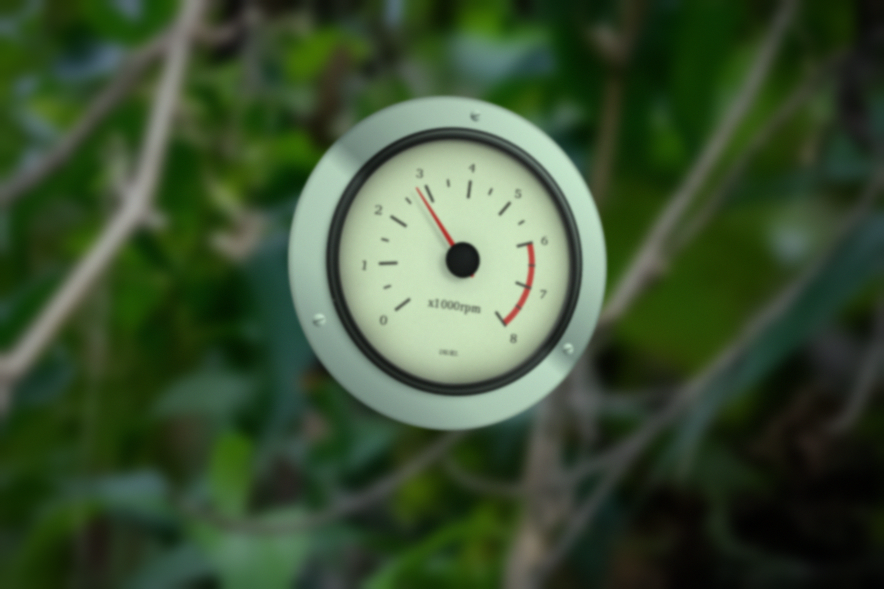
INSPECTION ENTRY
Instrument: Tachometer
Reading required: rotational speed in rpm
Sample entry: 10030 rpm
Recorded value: 2750 rpm
